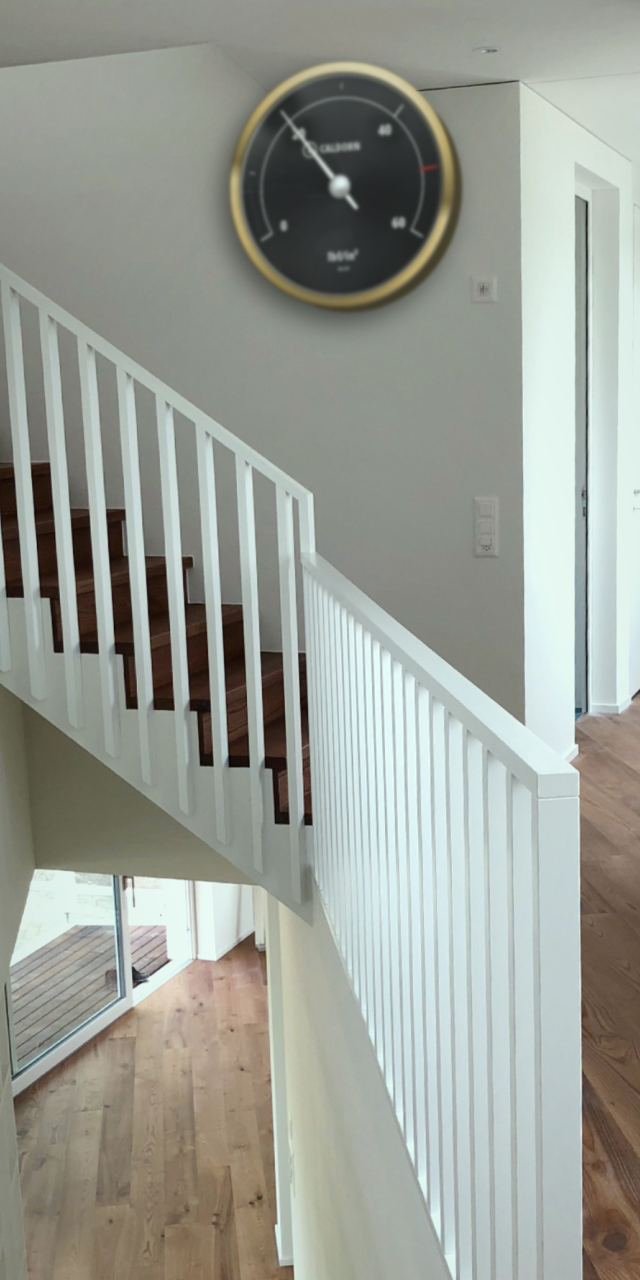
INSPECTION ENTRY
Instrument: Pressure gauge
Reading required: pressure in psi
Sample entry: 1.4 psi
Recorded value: 20 psi
